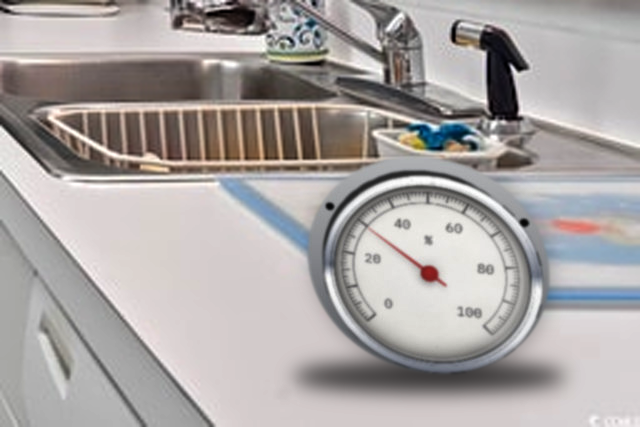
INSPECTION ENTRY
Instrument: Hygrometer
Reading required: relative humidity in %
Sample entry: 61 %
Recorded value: 30 %
